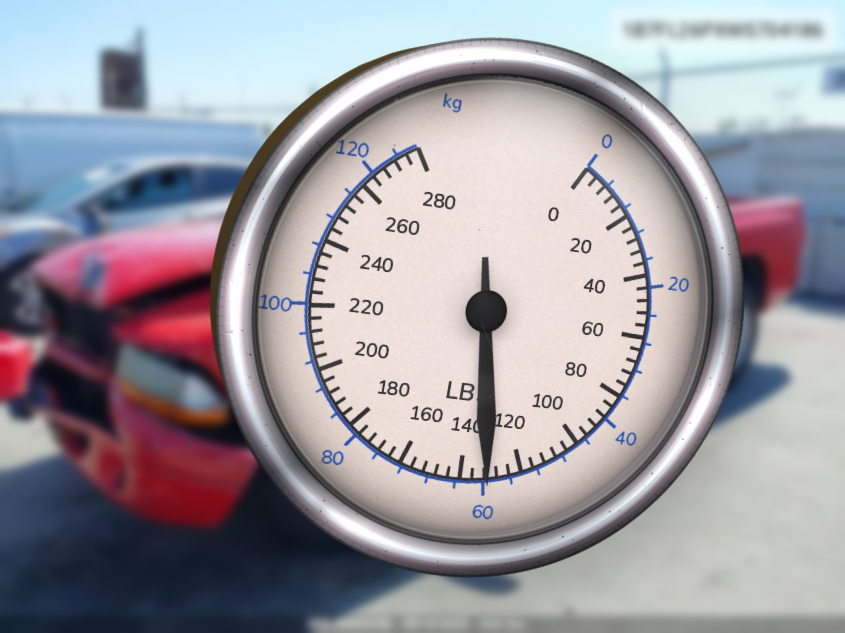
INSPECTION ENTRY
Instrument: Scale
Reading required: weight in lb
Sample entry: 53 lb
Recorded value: 132 lb
